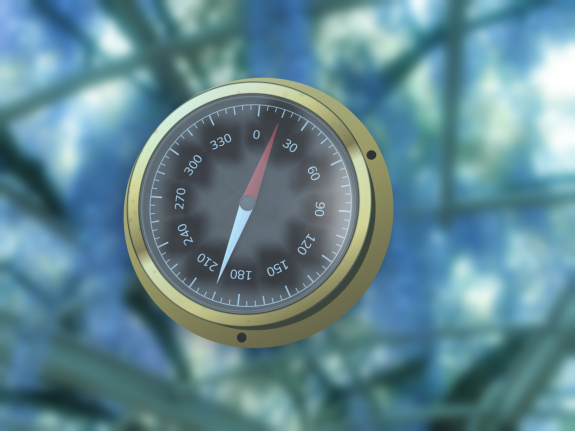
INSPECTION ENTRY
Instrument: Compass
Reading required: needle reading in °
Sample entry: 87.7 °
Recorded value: 15 °
